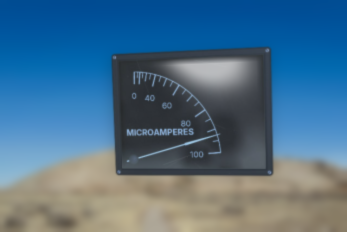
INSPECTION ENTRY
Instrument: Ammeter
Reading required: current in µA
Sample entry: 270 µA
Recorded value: 92.5 µA
